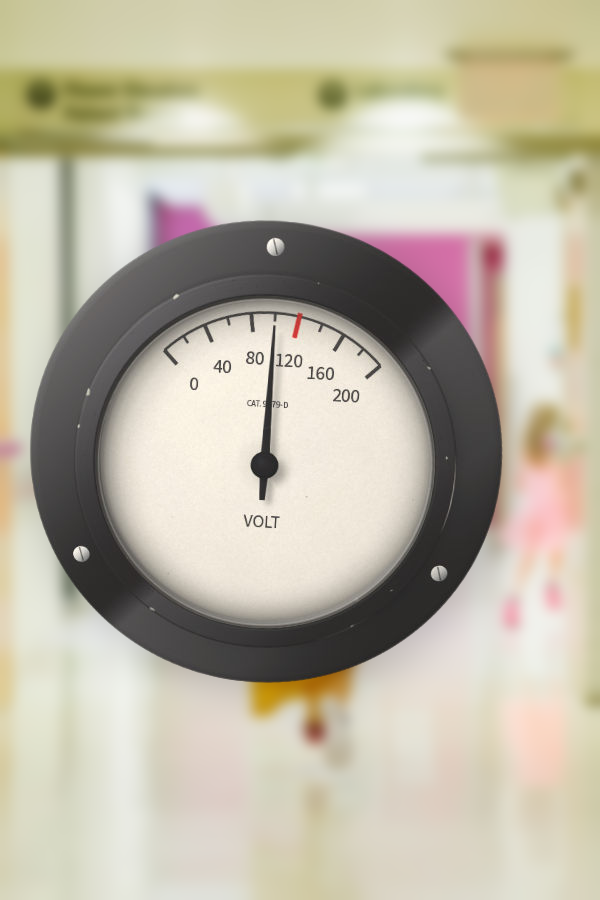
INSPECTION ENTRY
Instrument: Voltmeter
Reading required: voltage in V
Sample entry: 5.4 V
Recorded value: 100 V
